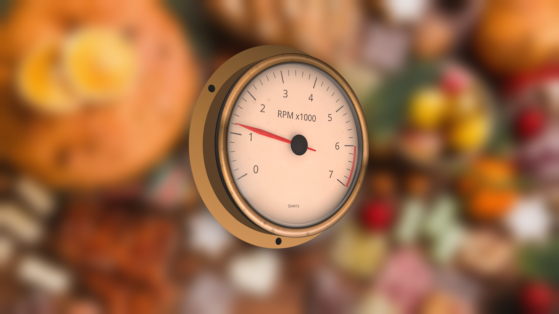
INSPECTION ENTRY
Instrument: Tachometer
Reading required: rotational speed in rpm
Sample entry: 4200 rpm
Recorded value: 1200 rpm
